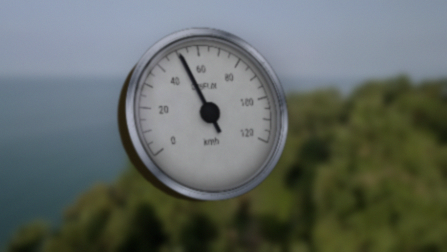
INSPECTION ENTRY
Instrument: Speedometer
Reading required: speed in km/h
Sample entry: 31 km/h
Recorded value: 50 km/h
